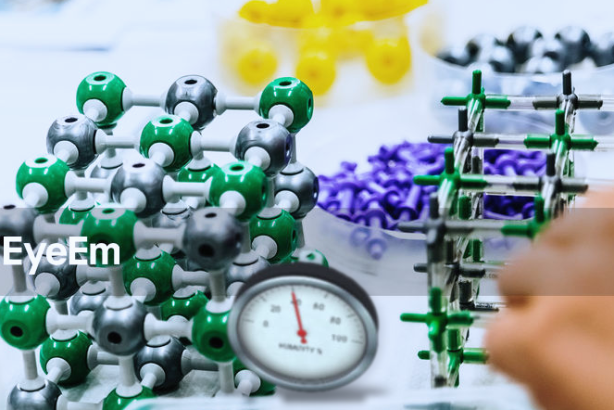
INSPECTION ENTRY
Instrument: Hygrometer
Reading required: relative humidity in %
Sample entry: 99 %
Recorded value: 40 %
